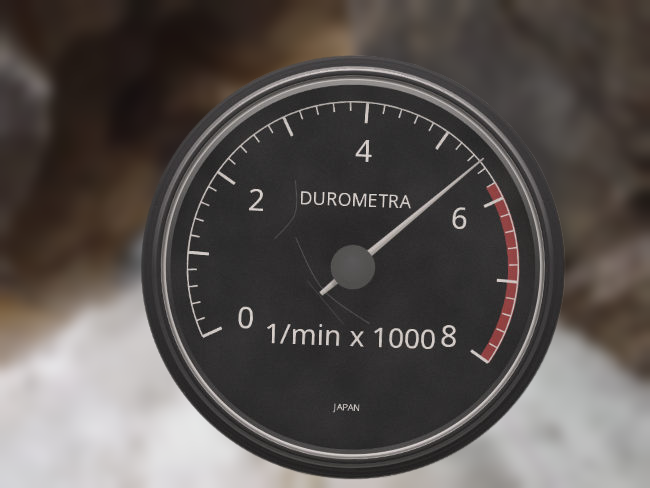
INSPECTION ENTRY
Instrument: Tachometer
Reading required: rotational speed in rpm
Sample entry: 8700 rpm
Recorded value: 5500 rpm
